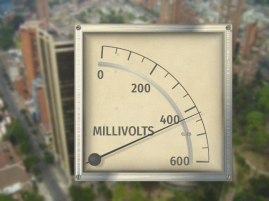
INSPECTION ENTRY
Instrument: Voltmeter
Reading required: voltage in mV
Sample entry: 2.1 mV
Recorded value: 425 mV
